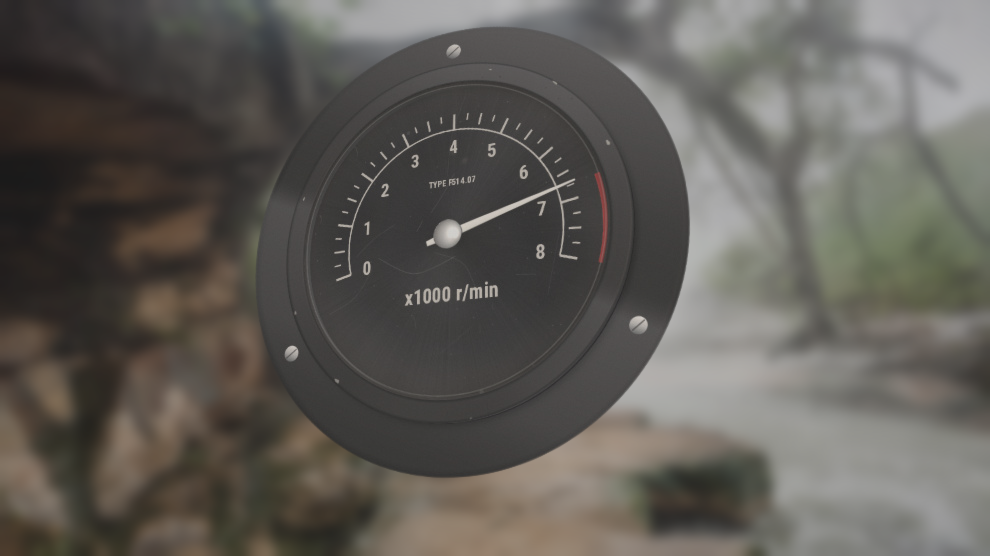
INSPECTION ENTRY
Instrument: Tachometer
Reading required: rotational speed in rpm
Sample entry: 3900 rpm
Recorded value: 6750 rpm
